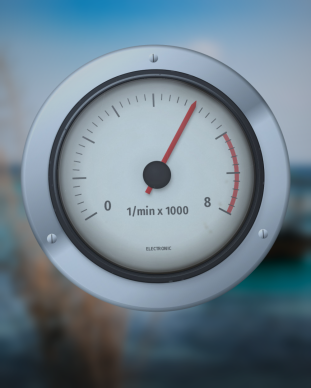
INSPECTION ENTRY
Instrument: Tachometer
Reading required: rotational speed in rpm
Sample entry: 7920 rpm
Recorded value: 5000 rpm
